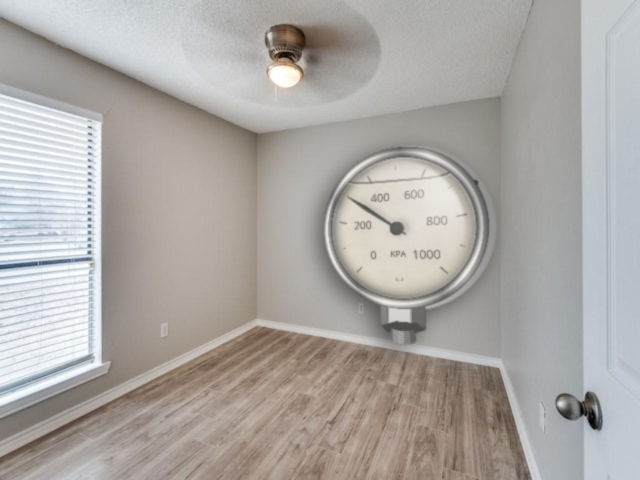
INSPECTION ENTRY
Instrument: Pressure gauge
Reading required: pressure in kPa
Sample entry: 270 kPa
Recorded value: 300 kPa
